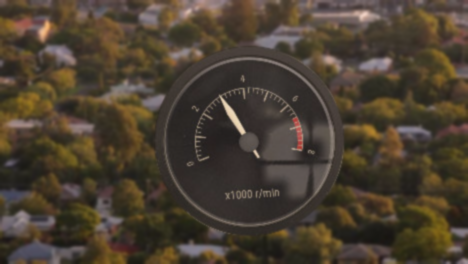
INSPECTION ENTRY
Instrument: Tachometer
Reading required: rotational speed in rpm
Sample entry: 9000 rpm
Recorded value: 3000 rpm
